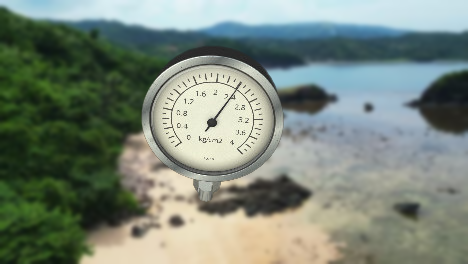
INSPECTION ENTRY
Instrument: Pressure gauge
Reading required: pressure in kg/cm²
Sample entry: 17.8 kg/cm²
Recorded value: 2.4 kg/cm²
